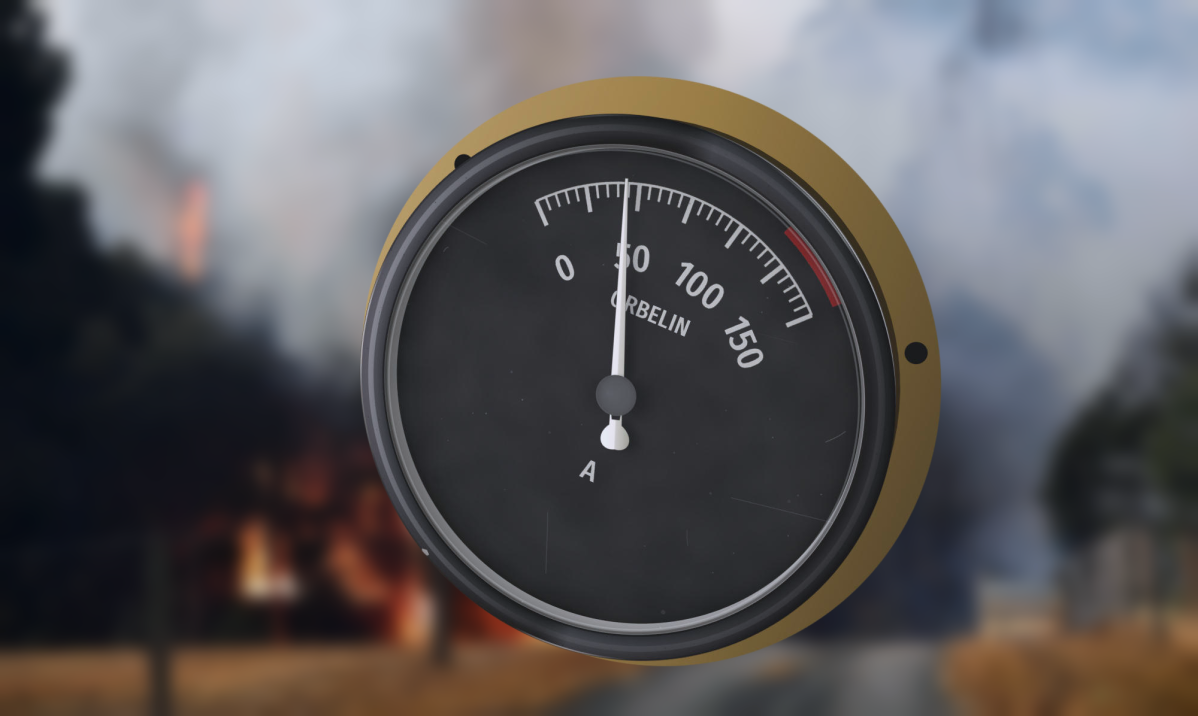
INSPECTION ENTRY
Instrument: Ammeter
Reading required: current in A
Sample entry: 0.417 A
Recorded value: 45 A
